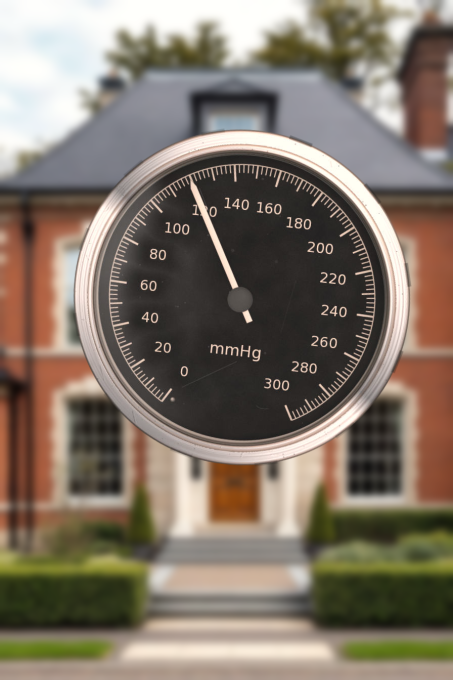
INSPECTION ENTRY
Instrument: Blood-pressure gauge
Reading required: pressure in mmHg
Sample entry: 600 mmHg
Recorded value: 120 mmHg
